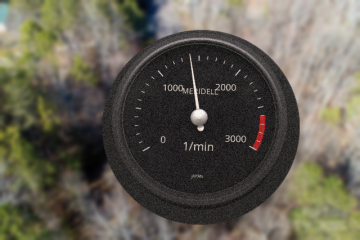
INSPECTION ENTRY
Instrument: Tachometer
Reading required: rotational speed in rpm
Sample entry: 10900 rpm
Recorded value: 1400 rpm
